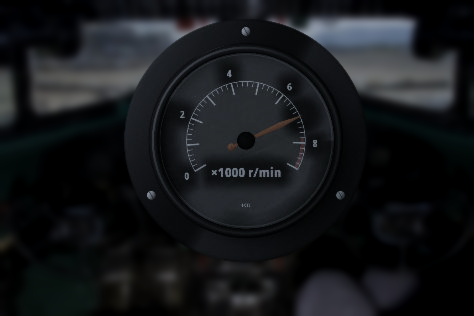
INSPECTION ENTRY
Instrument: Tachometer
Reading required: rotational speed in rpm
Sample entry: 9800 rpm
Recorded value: 7000 rpm
